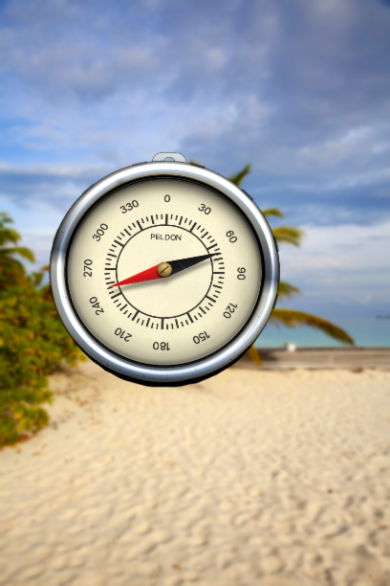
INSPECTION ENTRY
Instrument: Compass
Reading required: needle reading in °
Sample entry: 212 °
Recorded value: 250 °
